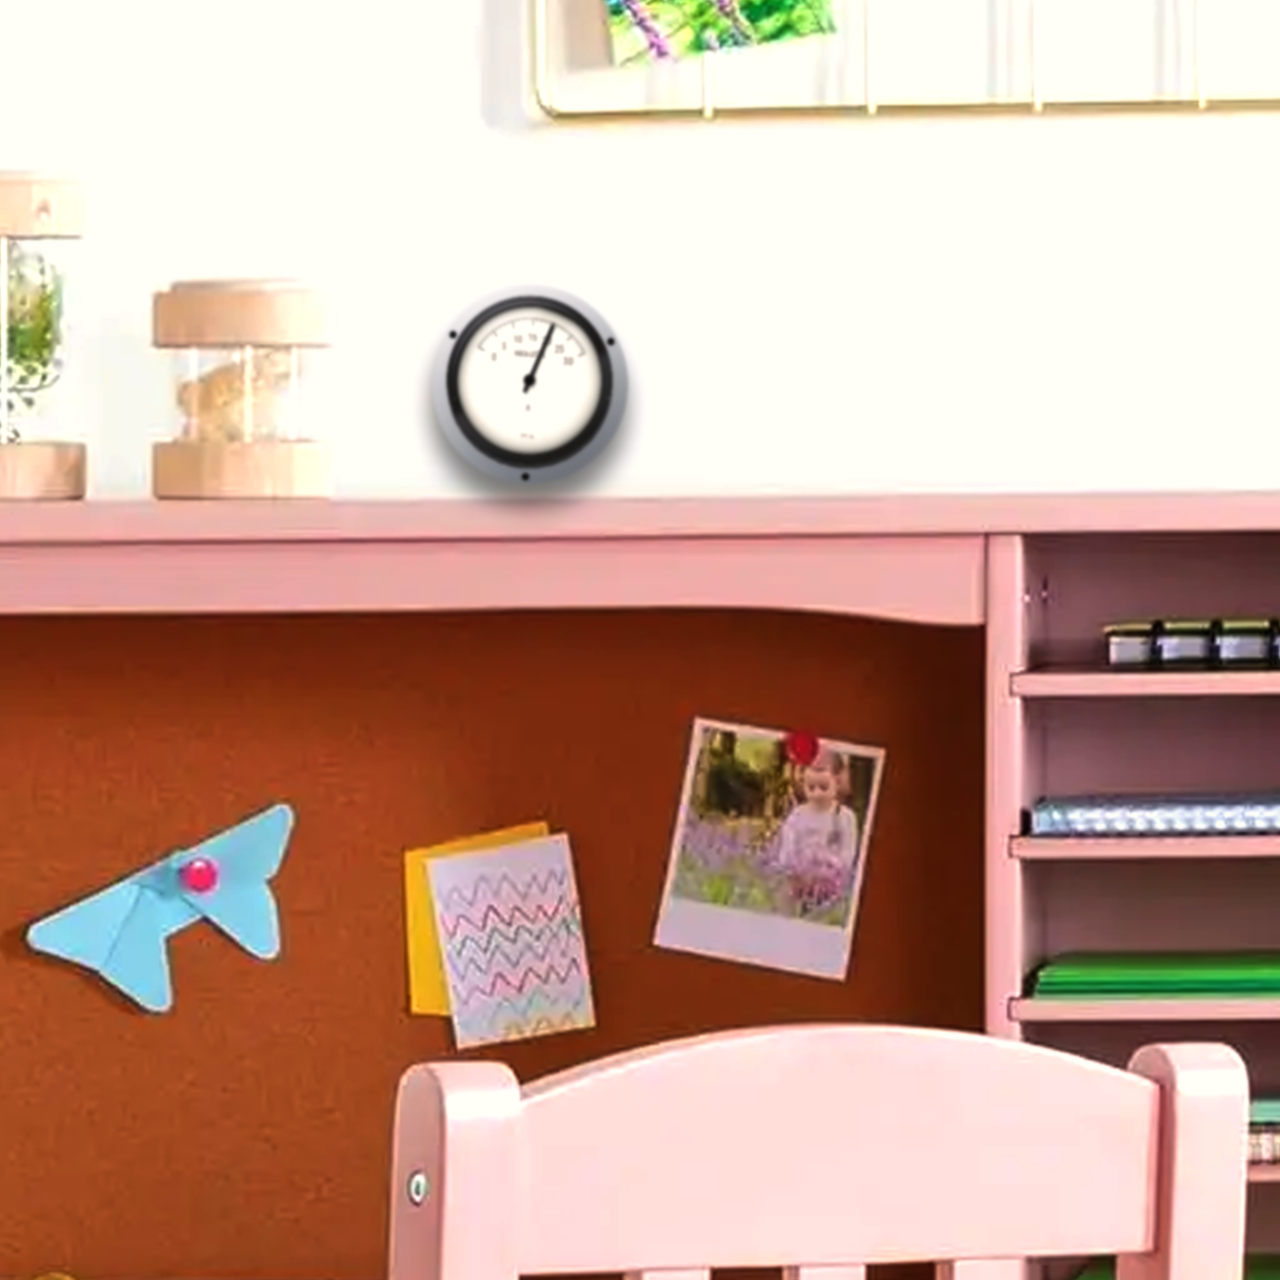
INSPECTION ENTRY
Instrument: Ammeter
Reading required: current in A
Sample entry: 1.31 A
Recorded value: 20 A
